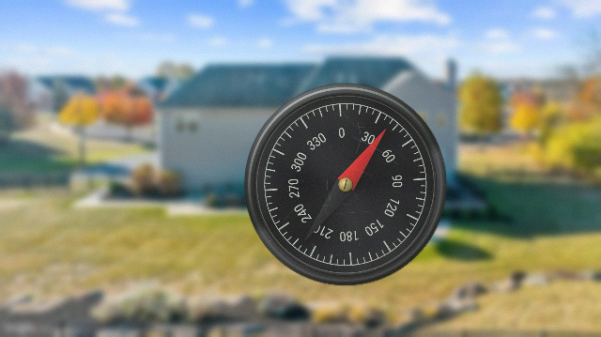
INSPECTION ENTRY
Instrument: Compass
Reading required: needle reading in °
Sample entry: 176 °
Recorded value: 40 °
